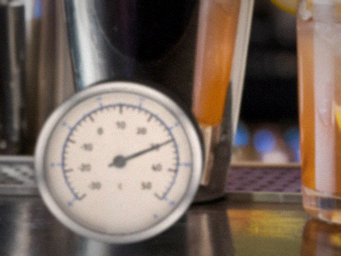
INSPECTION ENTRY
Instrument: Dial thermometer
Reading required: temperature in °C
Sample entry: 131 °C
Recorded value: 30 °C
